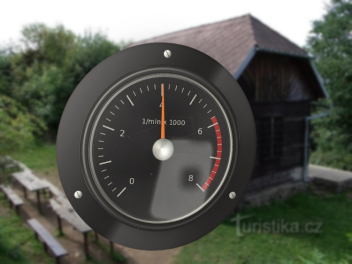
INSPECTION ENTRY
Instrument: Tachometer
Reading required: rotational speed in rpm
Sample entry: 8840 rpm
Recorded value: 4000 rpm
